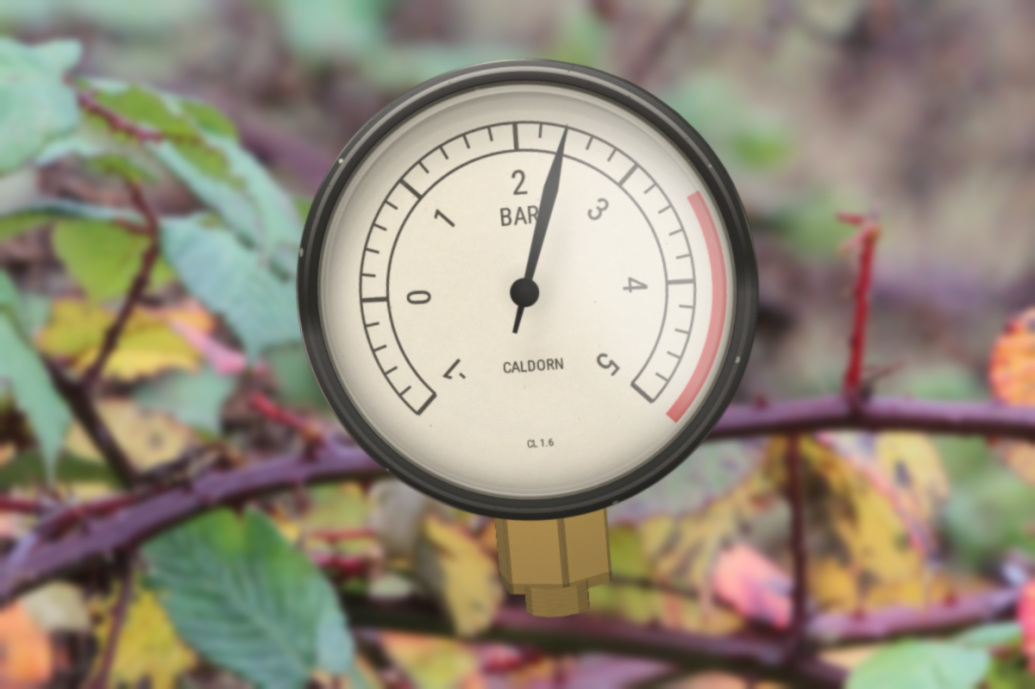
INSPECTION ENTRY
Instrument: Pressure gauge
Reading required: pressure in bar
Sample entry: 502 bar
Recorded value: 2.4 bar
